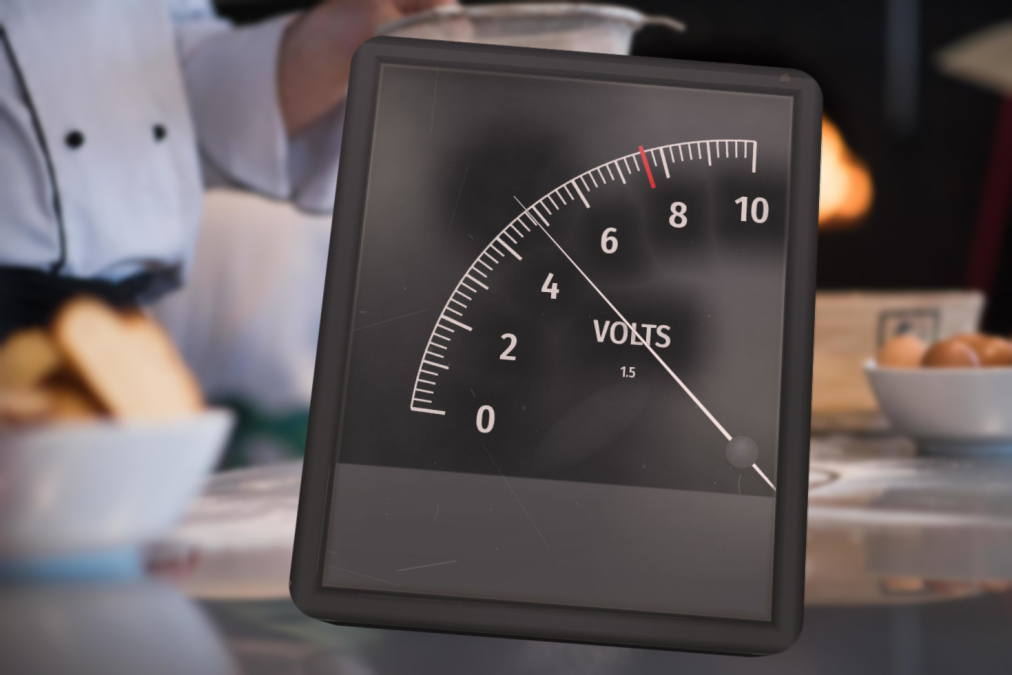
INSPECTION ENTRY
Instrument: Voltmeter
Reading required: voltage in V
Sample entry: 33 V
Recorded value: 4.8 V
